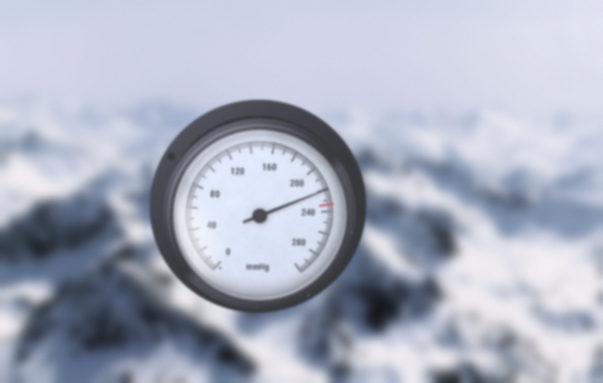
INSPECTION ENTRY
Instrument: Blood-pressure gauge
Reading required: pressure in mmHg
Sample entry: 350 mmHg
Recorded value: 220 mmHg
